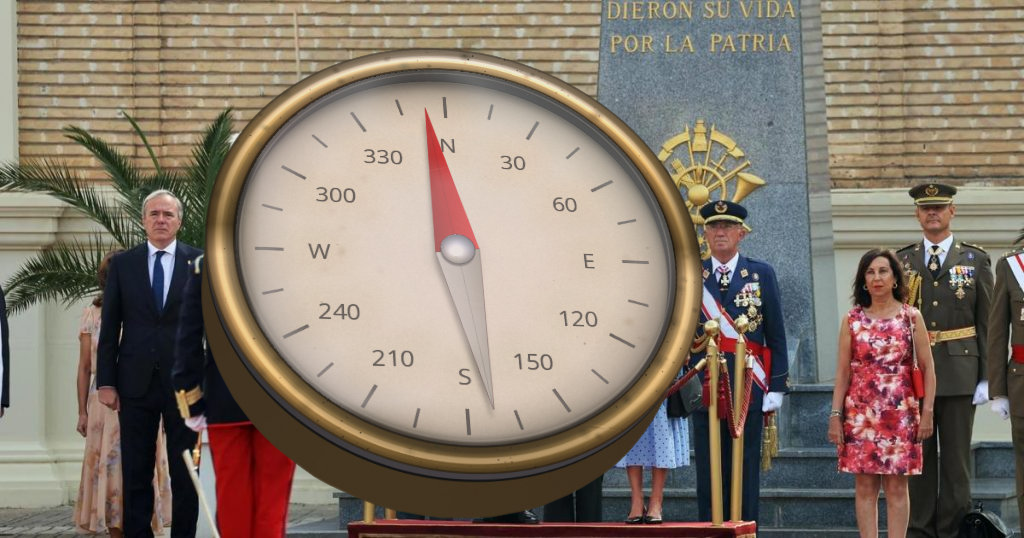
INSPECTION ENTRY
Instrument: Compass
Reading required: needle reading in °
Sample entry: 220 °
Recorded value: 352.5 °
